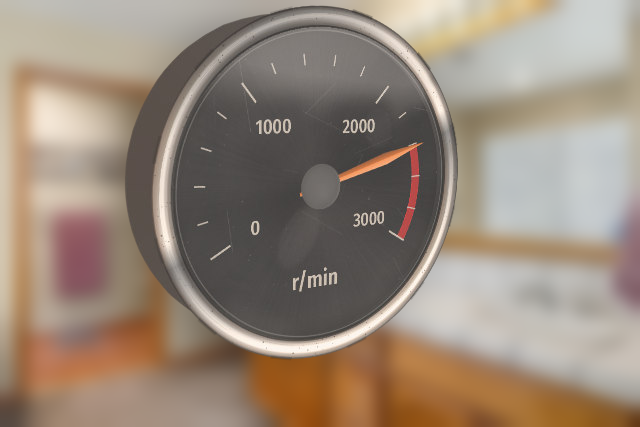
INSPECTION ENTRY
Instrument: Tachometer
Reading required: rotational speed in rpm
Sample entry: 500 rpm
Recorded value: 2400 rpm
